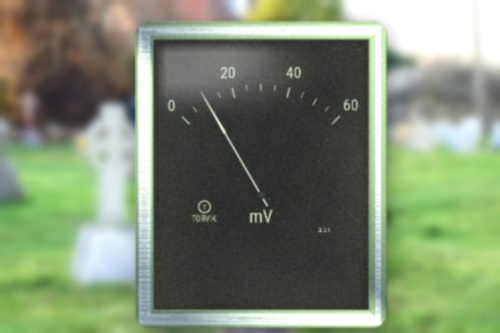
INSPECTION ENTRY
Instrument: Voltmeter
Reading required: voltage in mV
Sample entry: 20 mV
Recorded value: 10 mV
